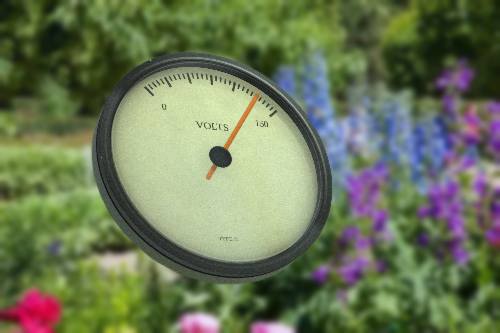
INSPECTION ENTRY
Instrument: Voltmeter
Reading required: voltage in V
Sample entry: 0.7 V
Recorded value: 125 V
